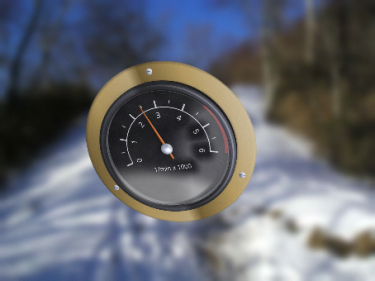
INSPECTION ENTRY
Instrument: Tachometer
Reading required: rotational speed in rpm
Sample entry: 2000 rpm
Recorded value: 2500 rpm
